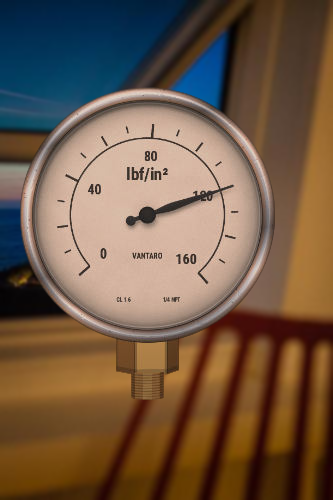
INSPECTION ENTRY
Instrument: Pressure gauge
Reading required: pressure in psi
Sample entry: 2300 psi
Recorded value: 120 psi
